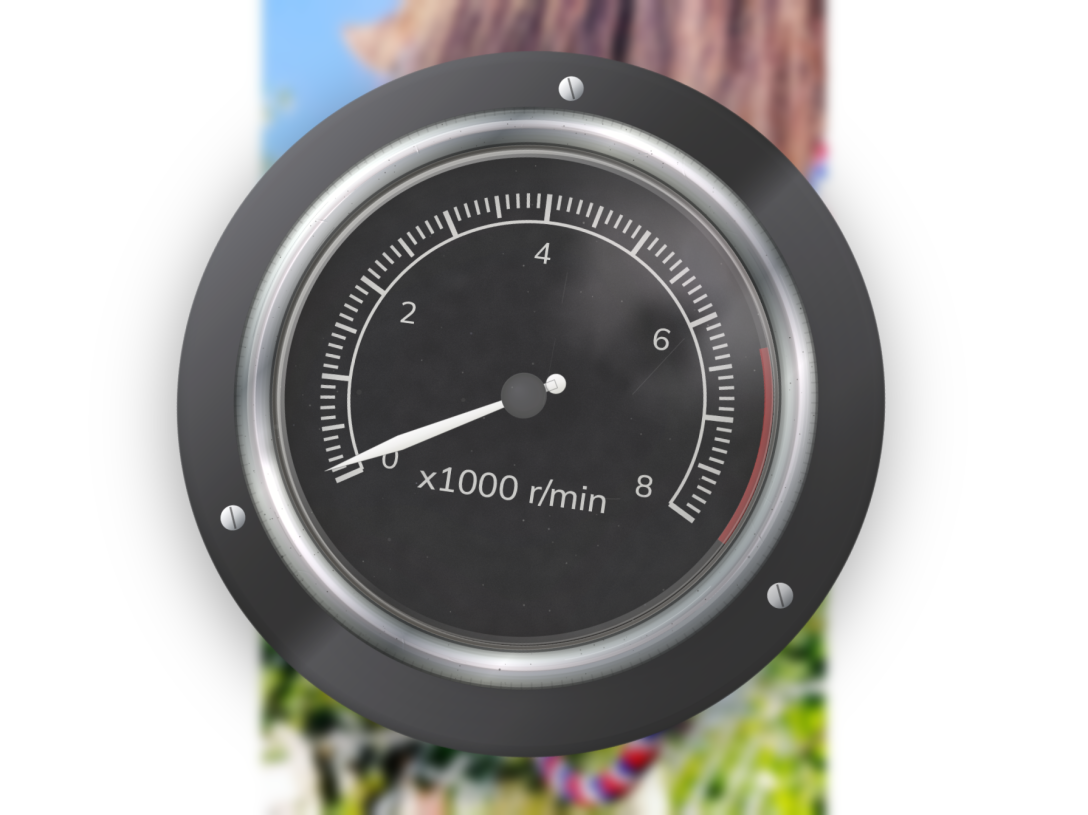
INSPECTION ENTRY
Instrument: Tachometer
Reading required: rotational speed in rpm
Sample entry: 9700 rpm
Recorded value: 100 rpm
